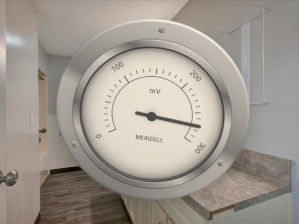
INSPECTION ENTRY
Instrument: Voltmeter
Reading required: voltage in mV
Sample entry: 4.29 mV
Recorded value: 270 mV
